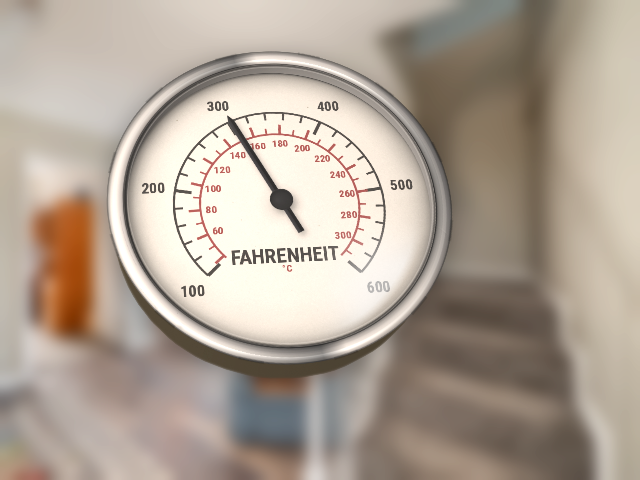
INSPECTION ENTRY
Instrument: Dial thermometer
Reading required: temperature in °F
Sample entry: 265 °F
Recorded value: 300 °F
